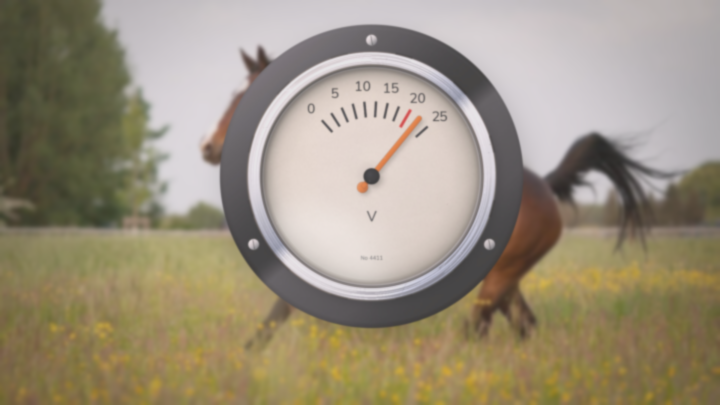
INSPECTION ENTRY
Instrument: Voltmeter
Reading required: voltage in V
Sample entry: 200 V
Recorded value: 22.5 V
